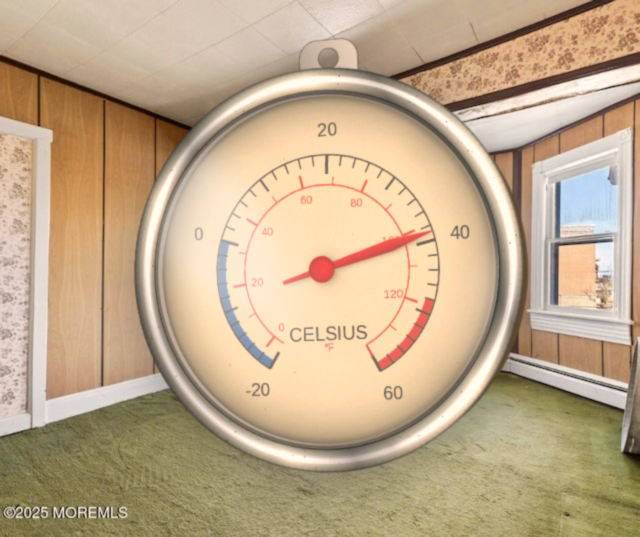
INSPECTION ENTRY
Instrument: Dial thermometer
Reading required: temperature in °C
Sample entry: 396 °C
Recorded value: 39 °C
